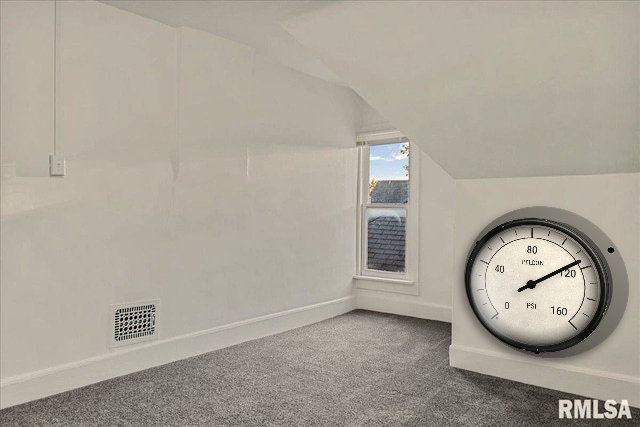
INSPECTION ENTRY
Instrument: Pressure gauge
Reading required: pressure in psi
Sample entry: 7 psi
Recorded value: 115 psi
